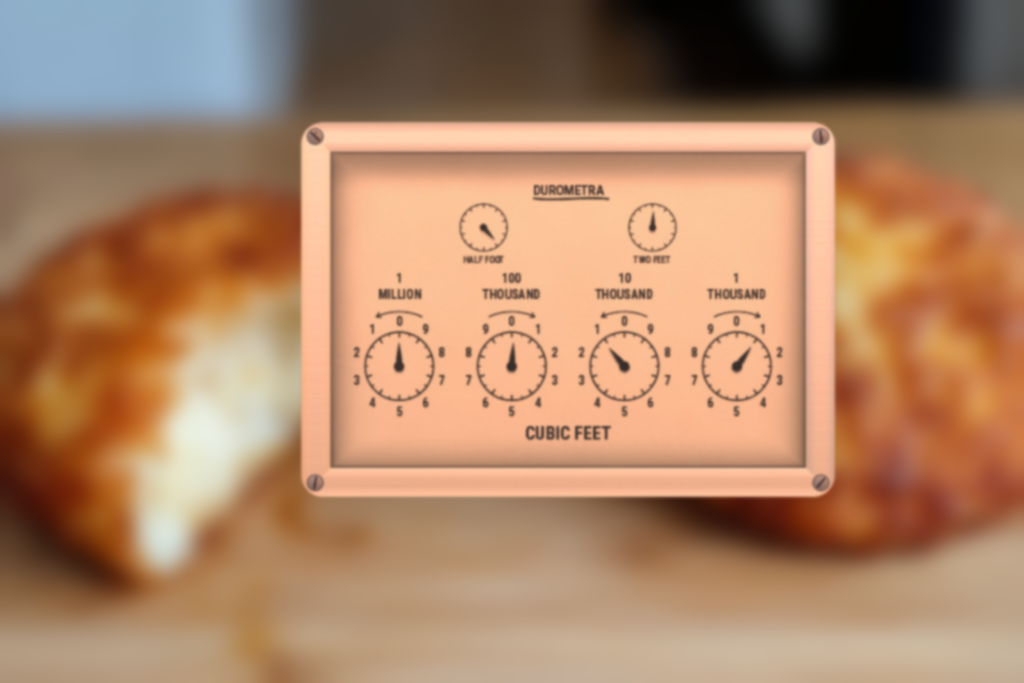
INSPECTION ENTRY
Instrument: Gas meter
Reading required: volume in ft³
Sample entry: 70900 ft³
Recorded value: 1100 ft³
